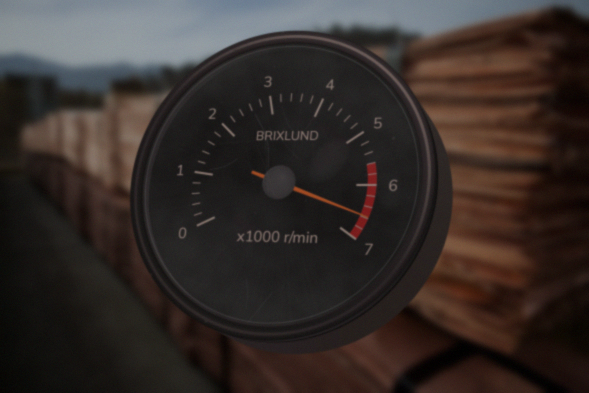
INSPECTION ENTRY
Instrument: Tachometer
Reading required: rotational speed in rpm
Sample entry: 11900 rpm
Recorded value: 6600 rpm
